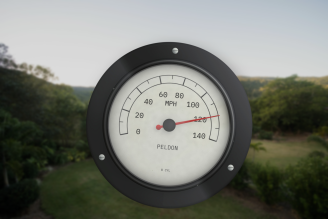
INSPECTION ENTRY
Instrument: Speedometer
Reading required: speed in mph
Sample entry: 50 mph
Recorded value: 120 mph
